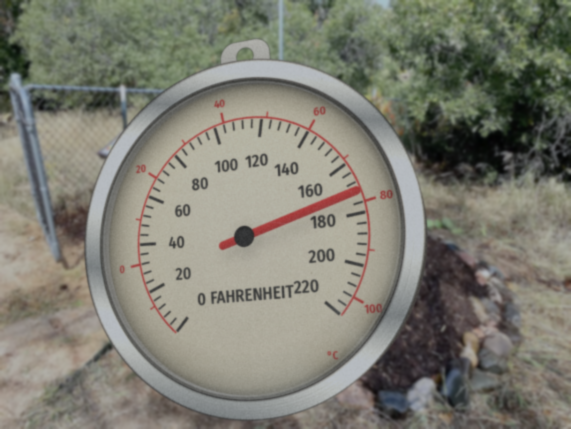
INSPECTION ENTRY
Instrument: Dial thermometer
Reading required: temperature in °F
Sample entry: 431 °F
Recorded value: 172 °F
